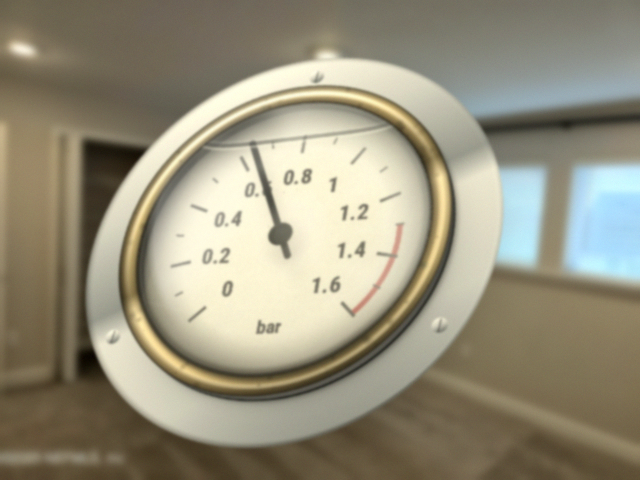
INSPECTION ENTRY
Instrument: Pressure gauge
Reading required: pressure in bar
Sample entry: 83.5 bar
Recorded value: 0.65 bar
